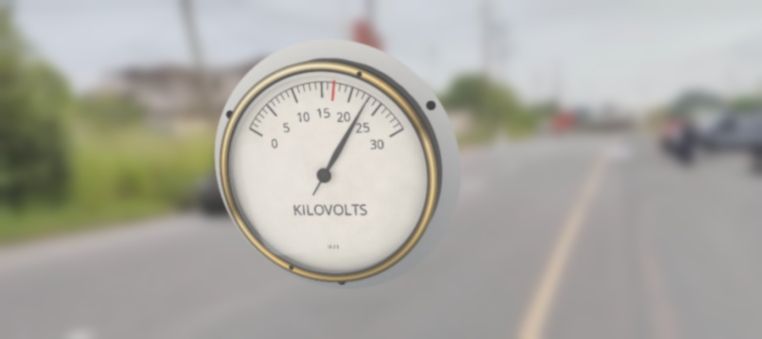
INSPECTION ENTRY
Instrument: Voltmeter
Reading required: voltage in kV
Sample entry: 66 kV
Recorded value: 23 kV
